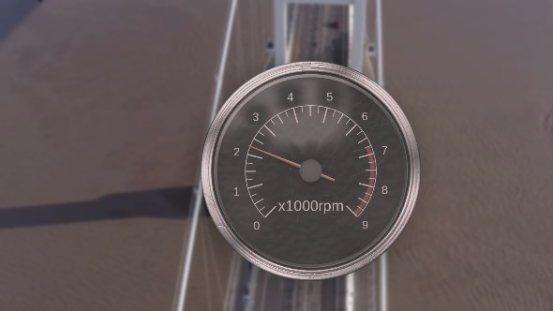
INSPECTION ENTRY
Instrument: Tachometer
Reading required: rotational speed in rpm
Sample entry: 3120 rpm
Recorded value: 2250 rpm
